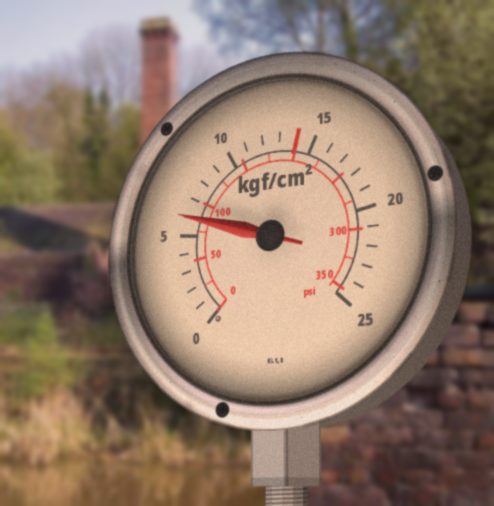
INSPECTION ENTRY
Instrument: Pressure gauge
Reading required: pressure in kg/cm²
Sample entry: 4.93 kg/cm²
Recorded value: 6 kg/cm²
